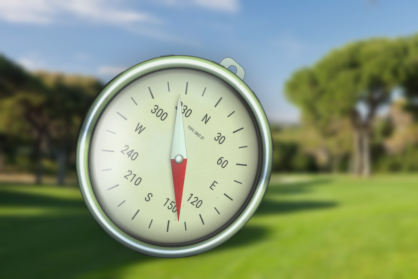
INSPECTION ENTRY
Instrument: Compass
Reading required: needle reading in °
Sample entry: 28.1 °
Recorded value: 142.5 °
